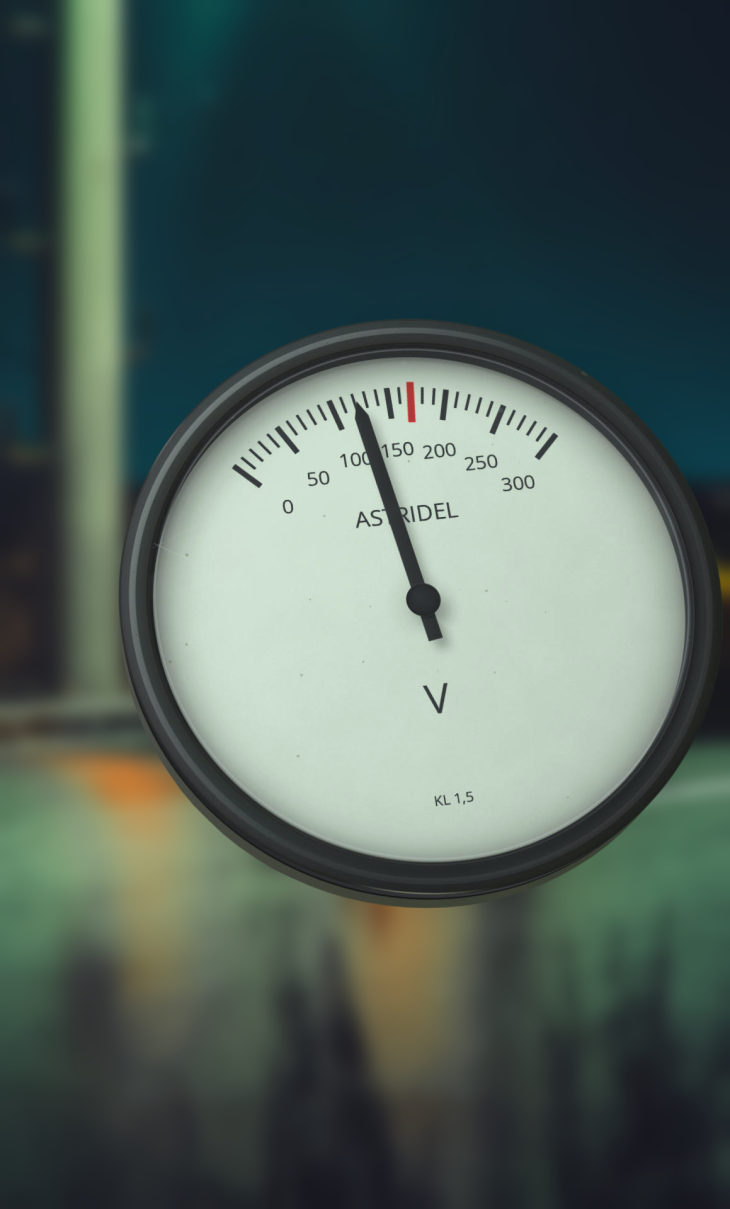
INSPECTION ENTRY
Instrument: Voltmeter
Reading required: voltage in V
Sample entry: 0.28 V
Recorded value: 120 V
